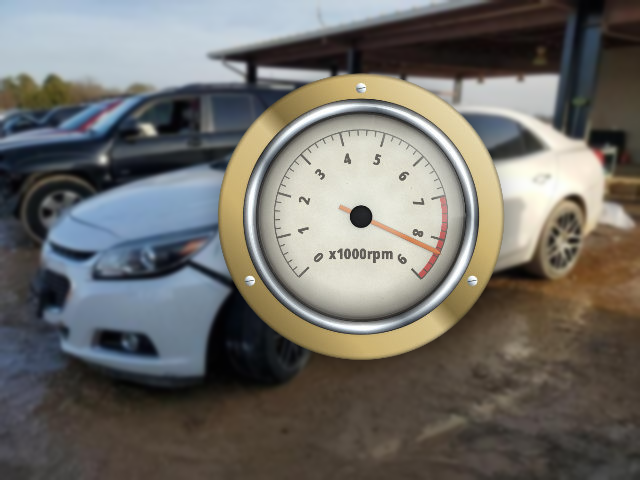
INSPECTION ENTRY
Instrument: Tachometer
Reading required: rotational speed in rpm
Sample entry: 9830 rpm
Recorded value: 8300 rpm
